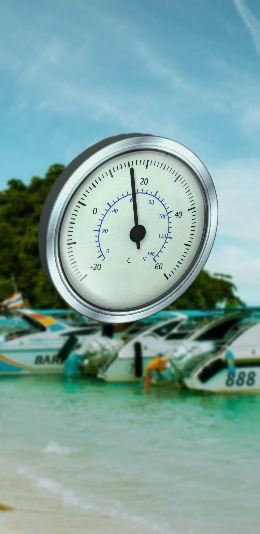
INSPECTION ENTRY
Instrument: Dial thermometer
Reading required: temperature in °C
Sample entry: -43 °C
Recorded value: 15 °C
